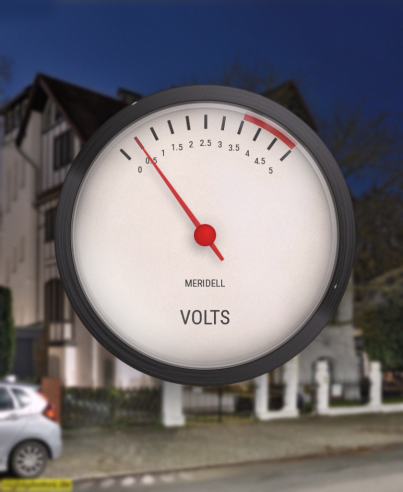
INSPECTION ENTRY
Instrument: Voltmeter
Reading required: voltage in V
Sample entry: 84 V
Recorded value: 0.5 V
